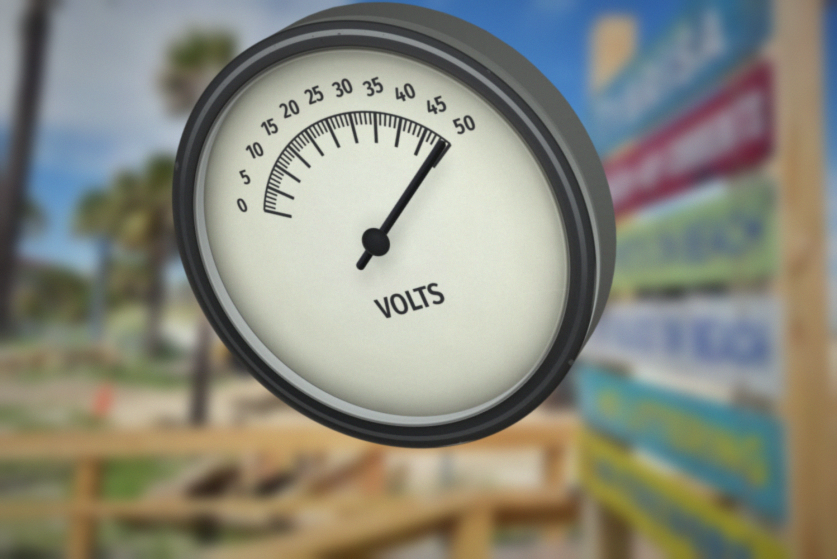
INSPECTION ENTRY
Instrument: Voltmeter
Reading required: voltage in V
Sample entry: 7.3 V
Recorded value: 49 V
